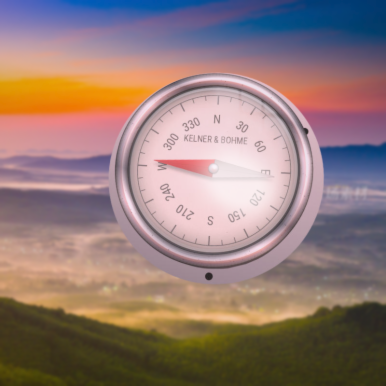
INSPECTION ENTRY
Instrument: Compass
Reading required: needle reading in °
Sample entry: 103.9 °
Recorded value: 275 °
